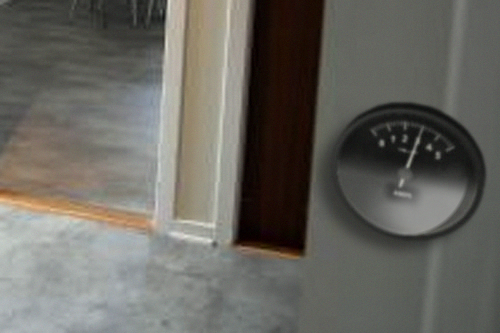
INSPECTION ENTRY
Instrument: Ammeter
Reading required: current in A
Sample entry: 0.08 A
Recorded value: 3 A
